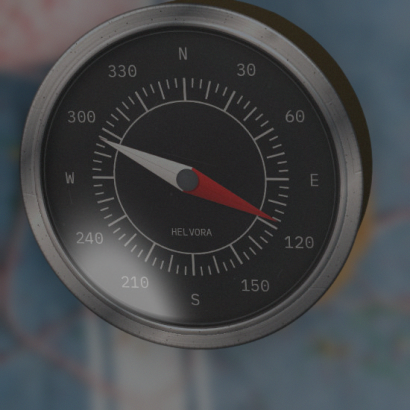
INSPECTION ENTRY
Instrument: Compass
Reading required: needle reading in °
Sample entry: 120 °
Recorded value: 115 °
